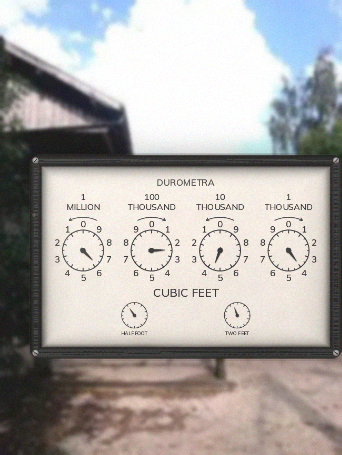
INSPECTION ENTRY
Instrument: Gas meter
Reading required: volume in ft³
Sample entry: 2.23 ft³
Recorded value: 624400 ft³
